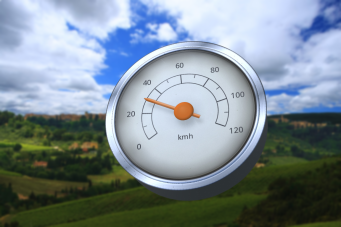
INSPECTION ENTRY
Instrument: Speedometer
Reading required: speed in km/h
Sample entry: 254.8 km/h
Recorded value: 30 km/h
